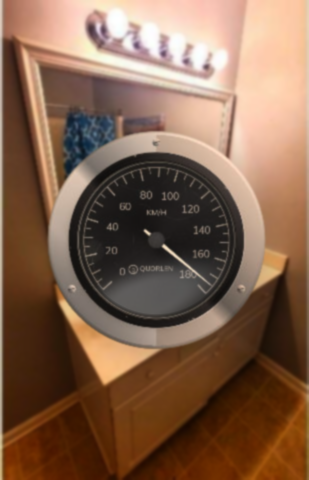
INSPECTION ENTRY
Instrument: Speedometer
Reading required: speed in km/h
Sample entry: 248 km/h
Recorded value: 175 km/h
